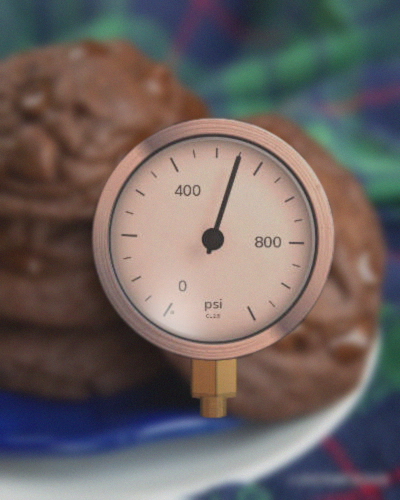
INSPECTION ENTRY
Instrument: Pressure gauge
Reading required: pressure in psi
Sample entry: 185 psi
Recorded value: 550 psi
